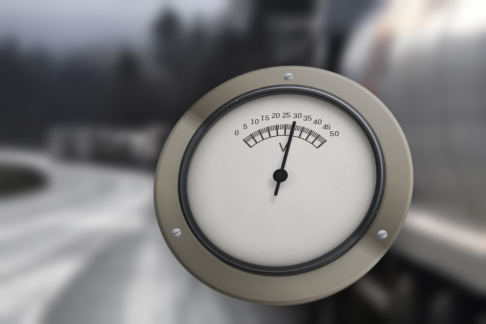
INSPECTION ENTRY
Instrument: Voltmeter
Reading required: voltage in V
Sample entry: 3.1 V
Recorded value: 30 V
